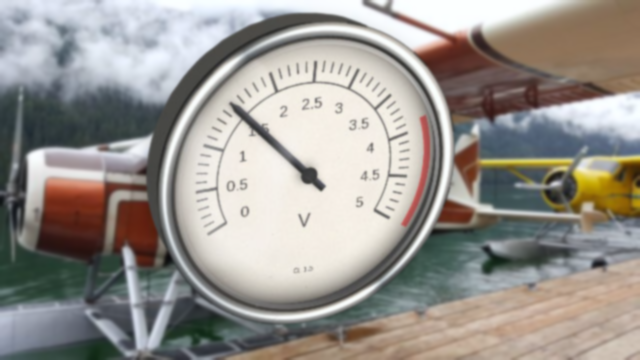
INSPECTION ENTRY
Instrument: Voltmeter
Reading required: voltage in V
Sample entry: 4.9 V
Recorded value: 1.5 V
